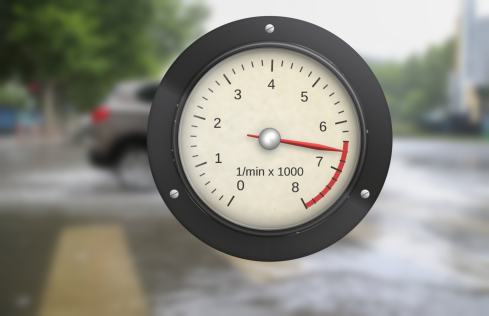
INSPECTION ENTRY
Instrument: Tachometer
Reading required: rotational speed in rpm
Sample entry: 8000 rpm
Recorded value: 6600 rpm
